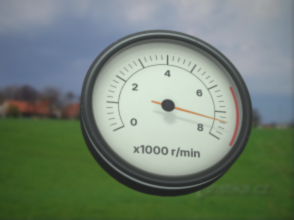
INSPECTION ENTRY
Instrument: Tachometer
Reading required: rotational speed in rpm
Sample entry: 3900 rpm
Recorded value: 7400 rpm
